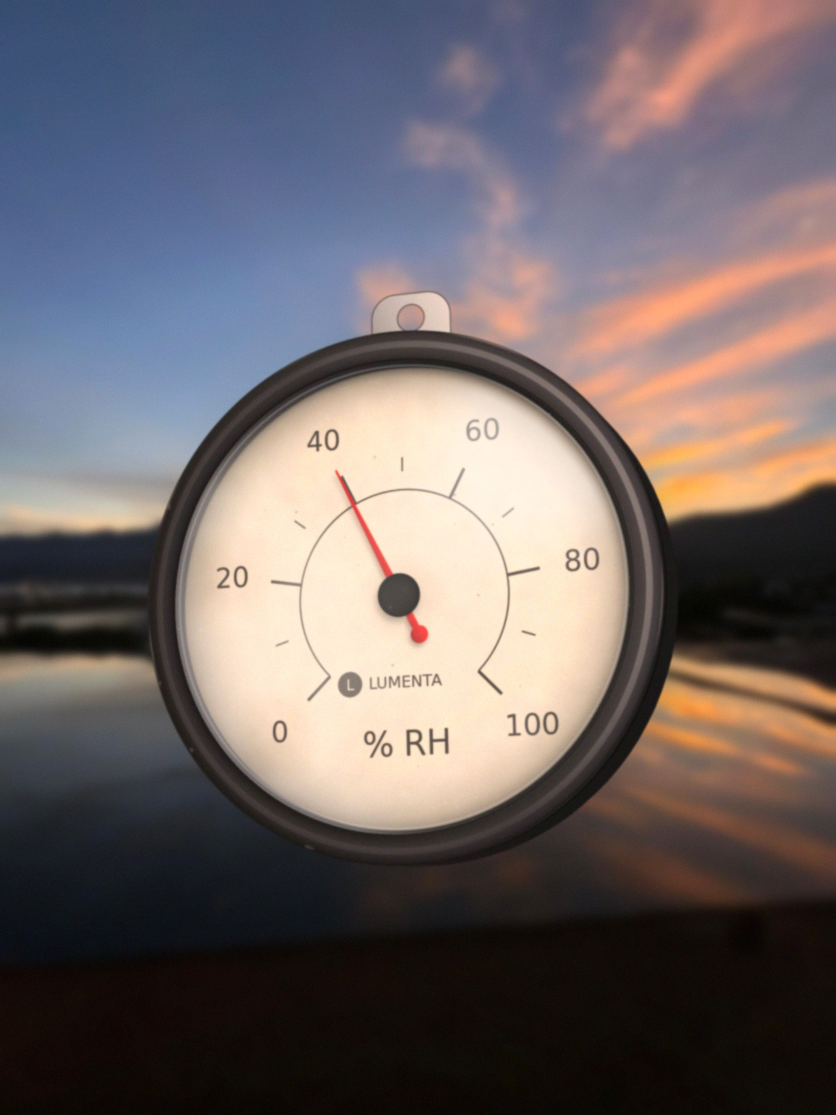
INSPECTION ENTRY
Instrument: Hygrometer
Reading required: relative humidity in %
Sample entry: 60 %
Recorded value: 40 %
